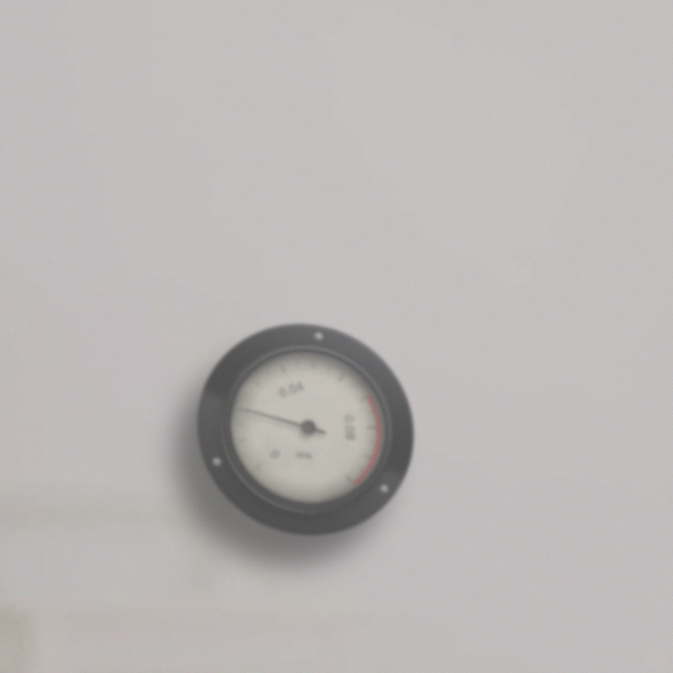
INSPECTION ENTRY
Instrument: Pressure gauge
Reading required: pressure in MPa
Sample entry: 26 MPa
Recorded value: 0.02 MPa
